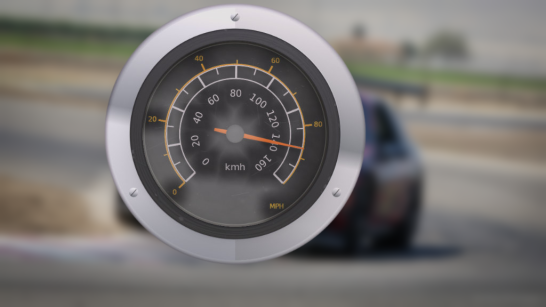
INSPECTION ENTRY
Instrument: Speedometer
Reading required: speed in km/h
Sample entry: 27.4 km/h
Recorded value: 140 km/h
